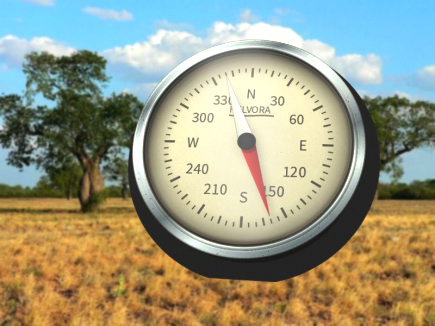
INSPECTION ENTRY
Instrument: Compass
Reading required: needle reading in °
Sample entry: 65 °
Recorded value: 160 °
